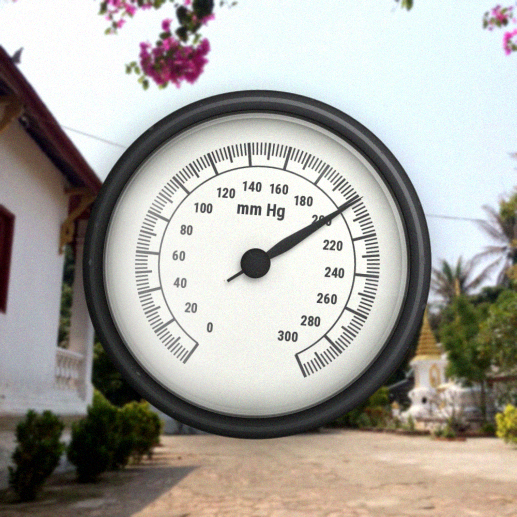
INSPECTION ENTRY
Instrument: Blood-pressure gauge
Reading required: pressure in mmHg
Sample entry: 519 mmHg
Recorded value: 202 mmHg
